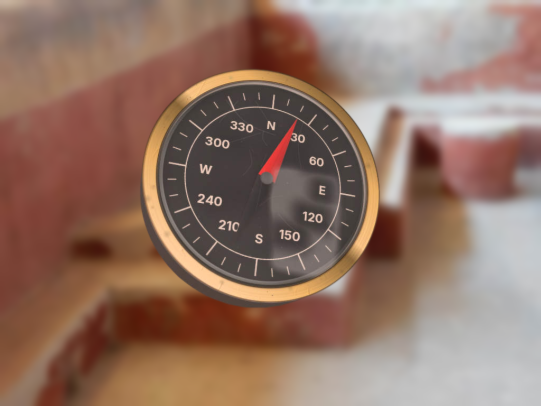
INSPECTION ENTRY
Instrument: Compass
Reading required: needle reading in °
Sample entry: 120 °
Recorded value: 20 °
